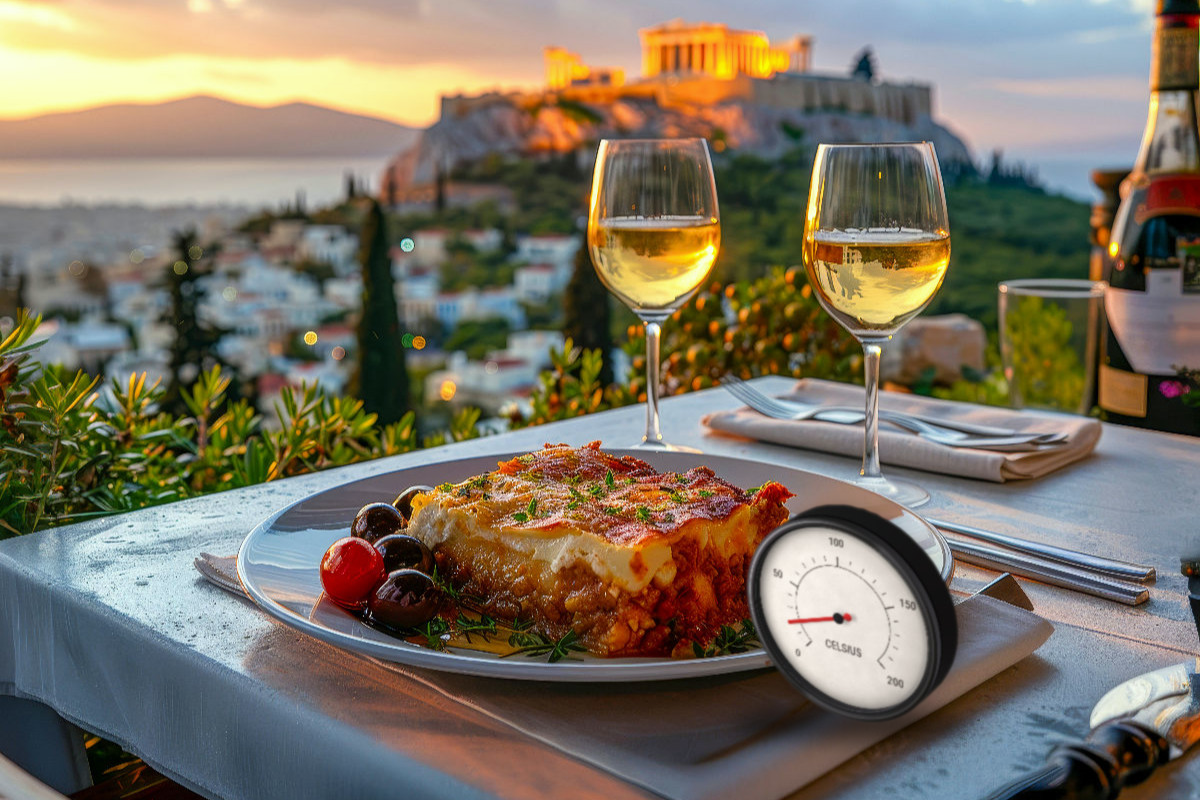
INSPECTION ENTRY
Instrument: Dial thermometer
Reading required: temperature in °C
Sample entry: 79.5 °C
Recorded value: 20 °C
